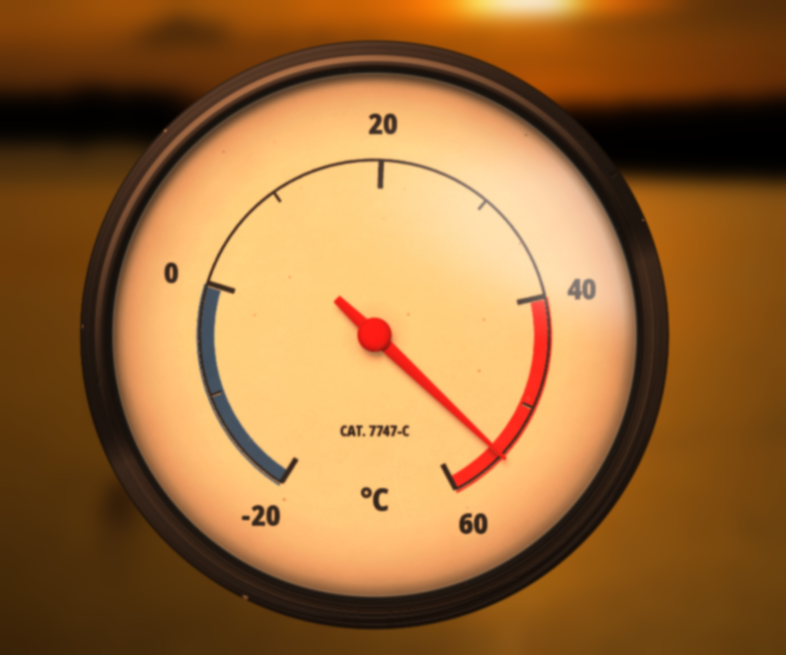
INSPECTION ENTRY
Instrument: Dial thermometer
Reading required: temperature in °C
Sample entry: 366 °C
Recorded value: 55 °C
